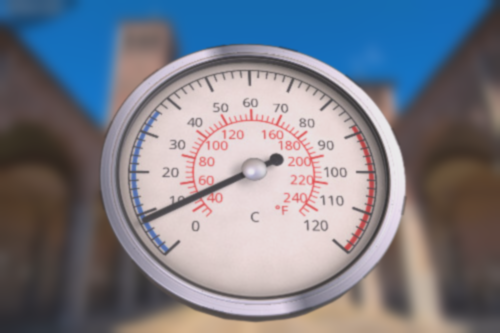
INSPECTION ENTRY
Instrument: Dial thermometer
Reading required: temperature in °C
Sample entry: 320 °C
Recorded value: 8 °C
